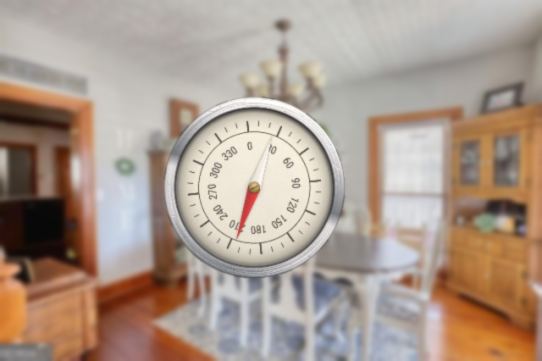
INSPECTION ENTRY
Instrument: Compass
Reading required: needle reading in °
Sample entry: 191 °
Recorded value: 205 °
